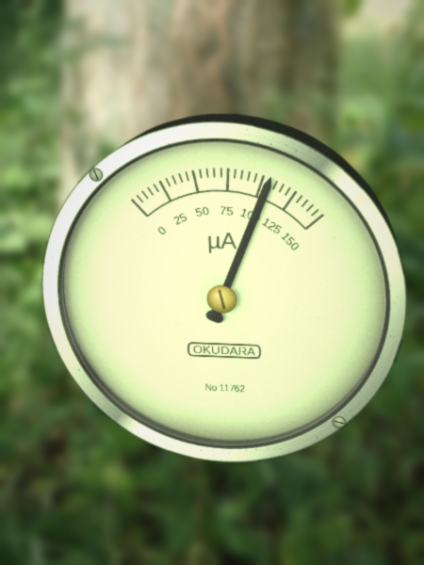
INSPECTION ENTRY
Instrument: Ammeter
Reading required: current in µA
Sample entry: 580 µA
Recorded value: 105 µA
